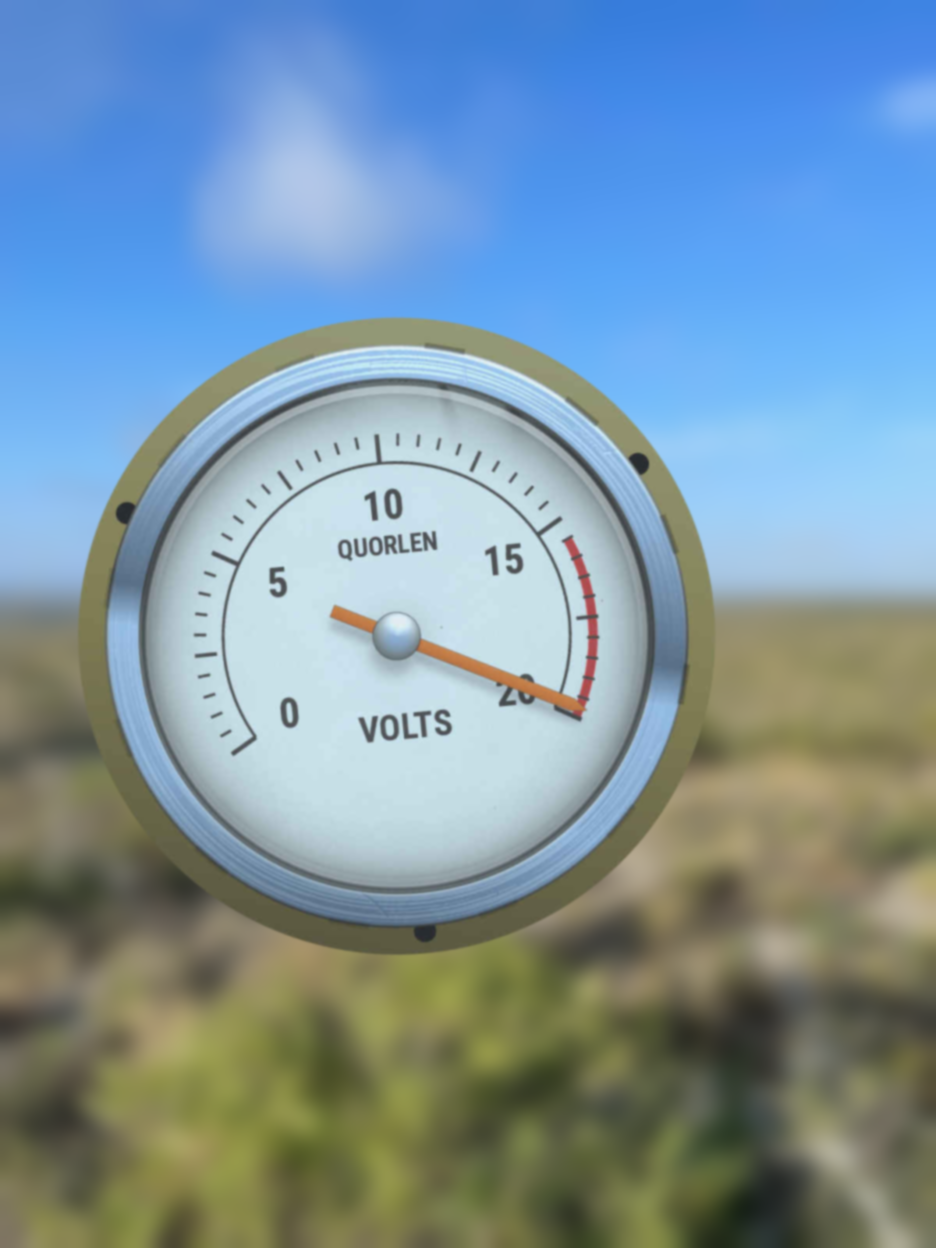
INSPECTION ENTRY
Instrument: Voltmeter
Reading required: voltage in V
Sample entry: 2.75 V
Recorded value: 19.75 V
